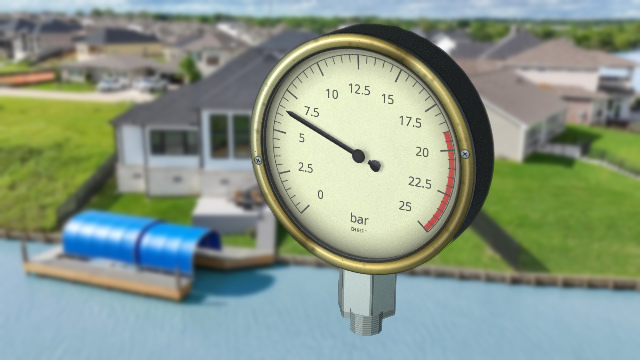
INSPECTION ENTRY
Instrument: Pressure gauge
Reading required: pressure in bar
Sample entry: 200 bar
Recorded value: 6.5 bar
